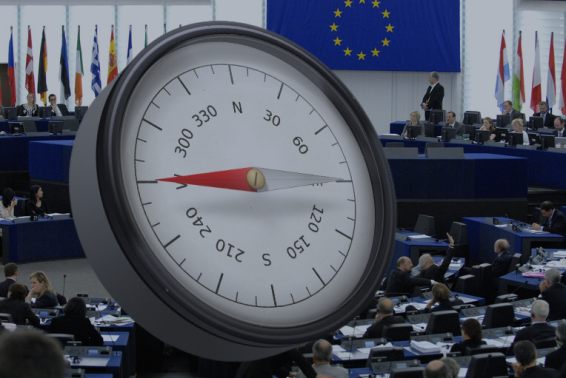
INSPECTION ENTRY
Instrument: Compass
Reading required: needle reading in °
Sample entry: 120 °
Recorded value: 270 °
